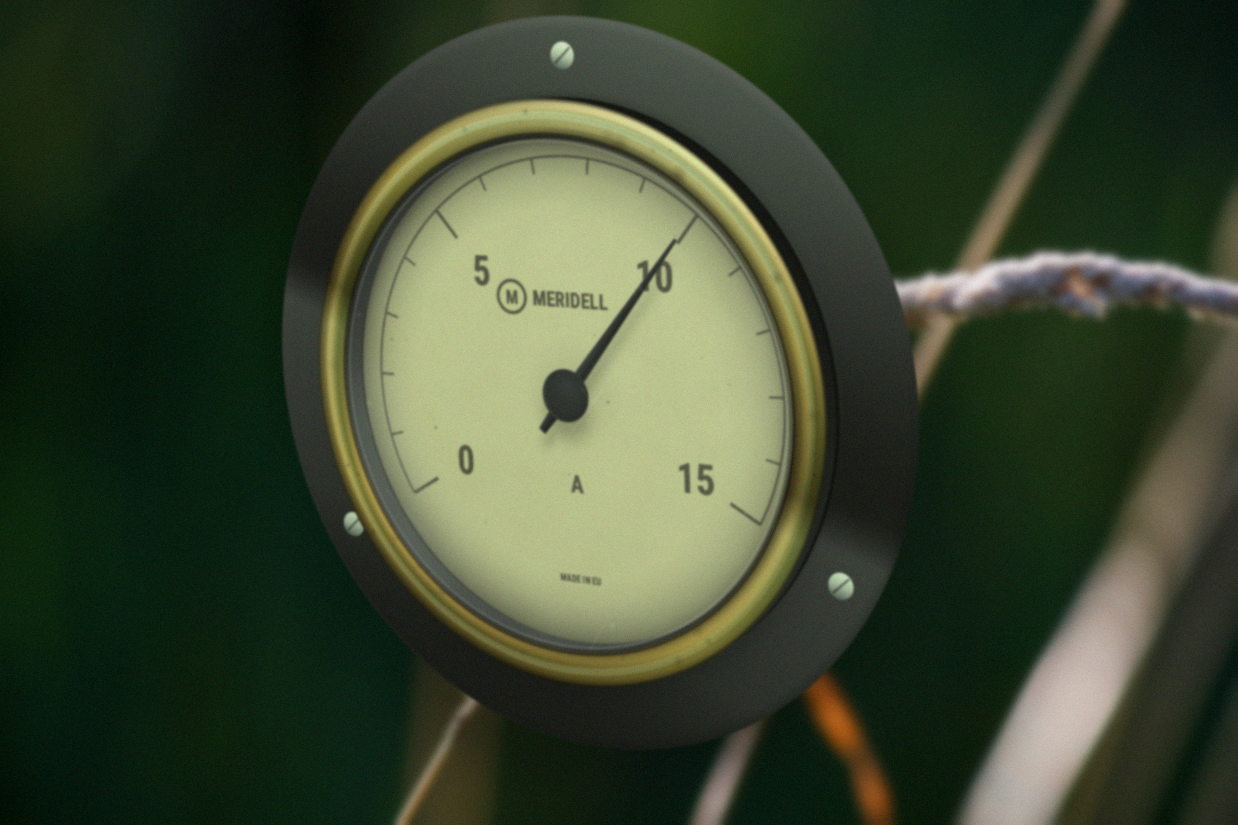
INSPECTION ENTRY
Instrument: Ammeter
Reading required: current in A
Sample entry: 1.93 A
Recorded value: 10 A
